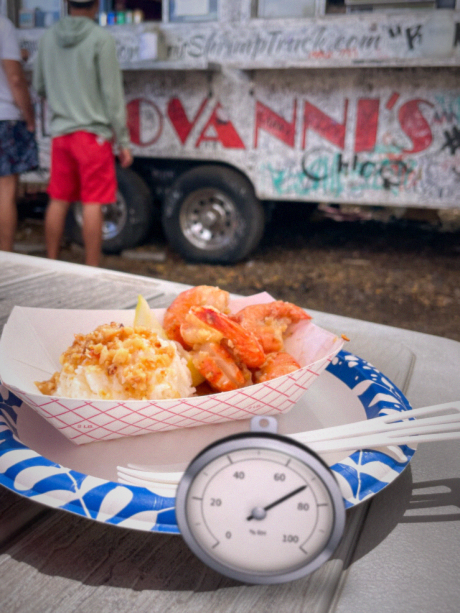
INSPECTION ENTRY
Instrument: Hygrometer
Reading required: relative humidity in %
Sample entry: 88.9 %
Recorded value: 70 %
